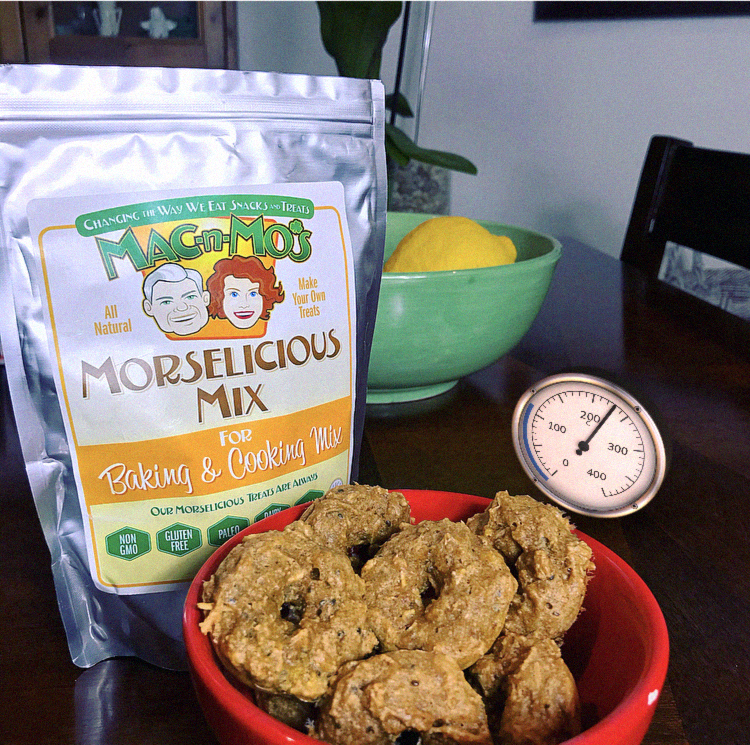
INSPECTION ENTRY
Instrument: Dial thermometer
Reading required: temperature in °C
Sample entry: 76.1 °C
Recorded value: 230 °C
